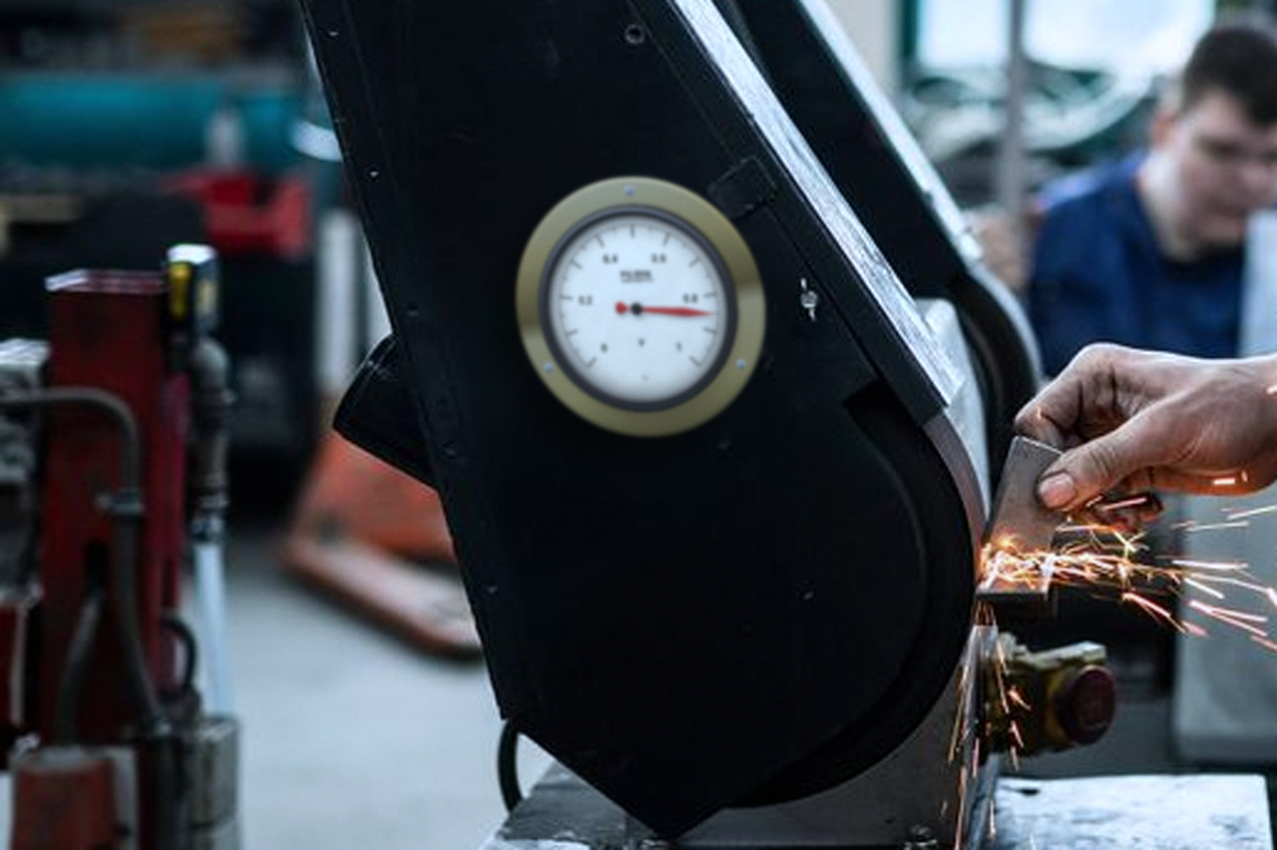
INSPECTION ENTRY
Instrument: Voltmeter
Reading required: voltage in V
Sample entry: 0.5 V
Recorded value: 0.85 V
